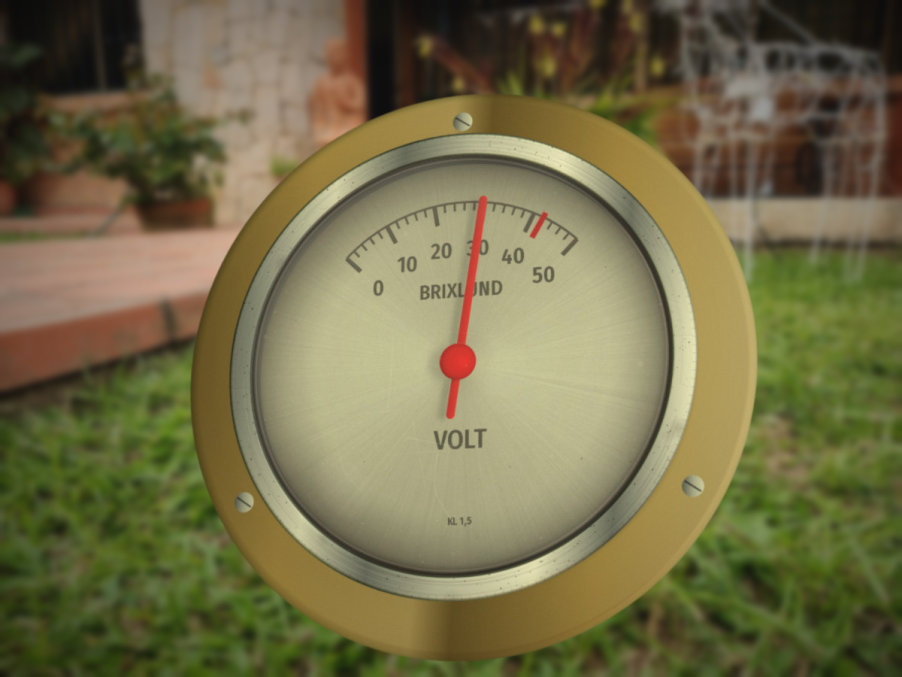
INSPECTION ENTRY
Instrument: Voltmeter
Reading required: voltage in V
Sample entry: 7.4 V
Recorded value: 30 V
